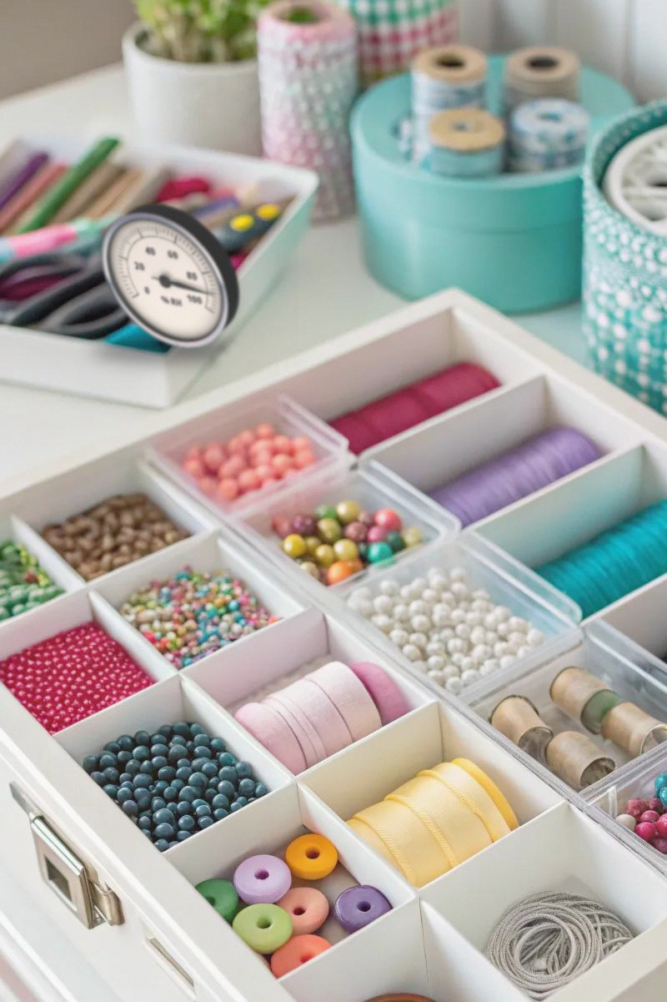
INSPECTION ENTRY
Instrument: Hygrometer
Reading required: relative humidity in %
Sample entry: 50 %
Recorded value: 90 %
